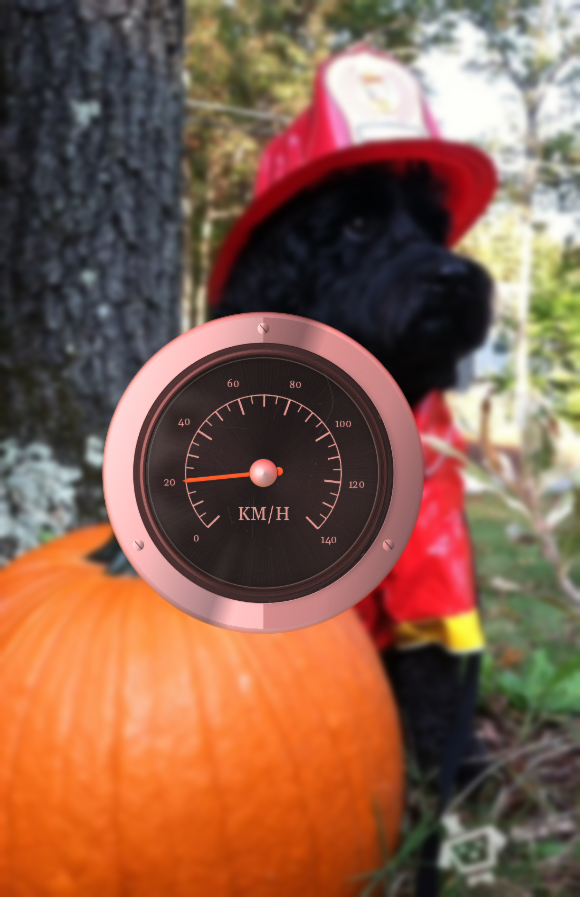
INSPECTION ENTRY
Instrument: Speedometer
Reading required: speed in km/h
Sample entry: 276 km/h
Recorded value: 20 km/h
